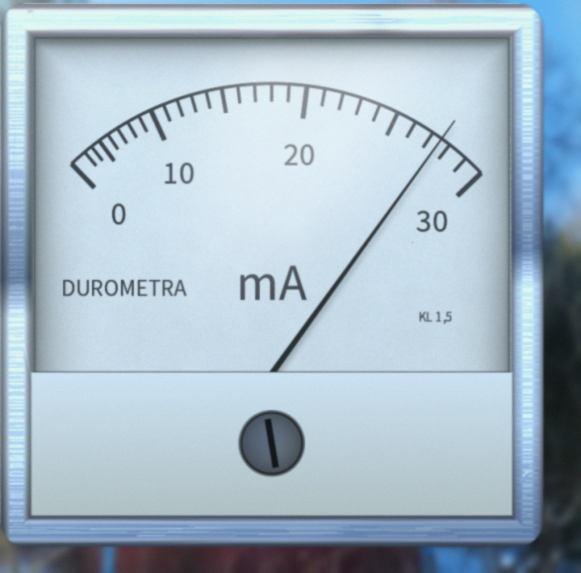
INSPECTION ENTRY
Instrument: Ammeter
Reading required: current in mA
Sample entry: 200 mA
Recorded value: 27.5 mA
